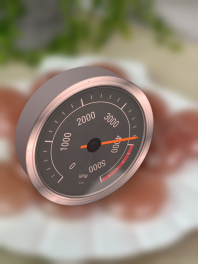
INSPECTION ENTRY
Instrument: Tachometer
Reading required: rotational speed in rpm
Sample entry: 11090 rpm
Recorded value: 3800 rpm
